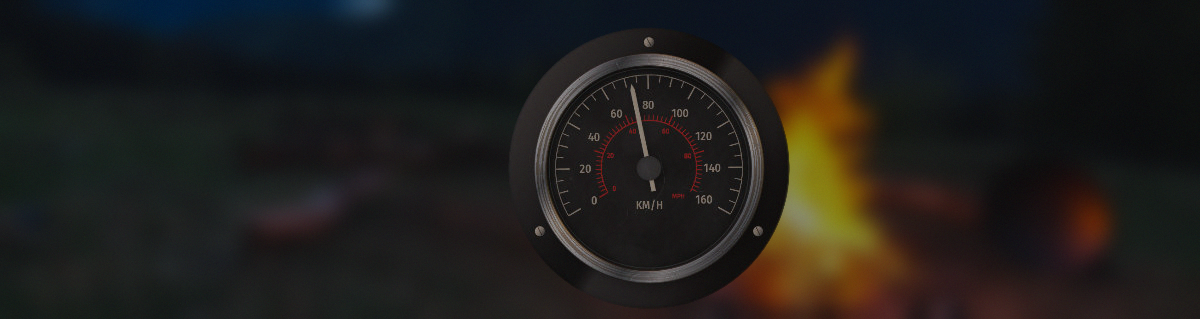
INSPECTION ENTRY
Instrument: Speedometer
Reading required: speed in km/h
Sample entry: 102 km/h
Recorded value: 72.5 km/h
